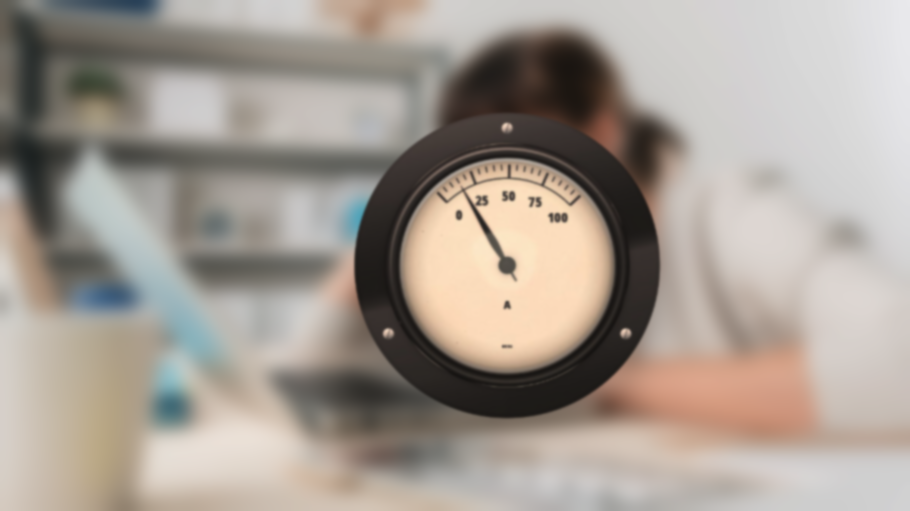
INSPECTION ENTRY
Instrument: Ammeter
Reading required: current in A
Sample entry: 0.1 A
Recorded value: 15 A
